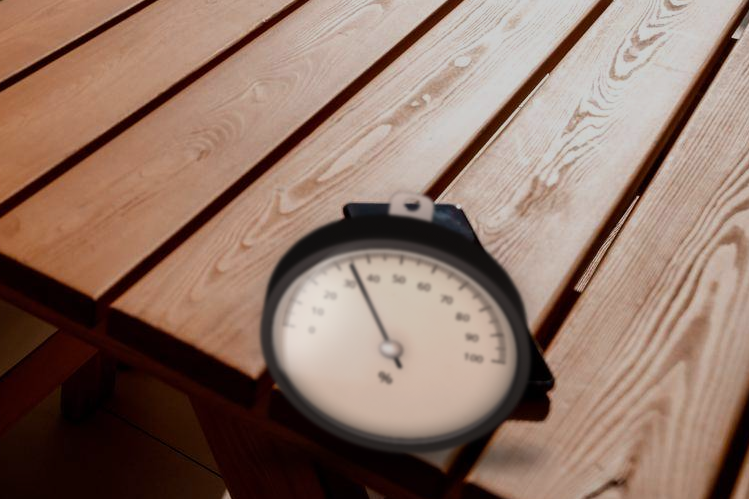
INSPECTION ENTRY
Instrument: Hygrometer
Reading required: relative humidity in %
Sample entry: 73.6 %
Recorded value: 35 %
